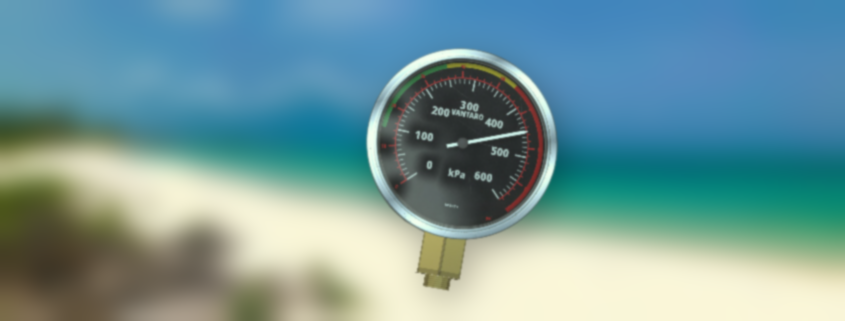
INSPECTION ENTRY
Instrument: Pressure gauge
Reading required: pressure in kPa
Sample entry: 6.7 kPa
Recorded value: 450 kPa
